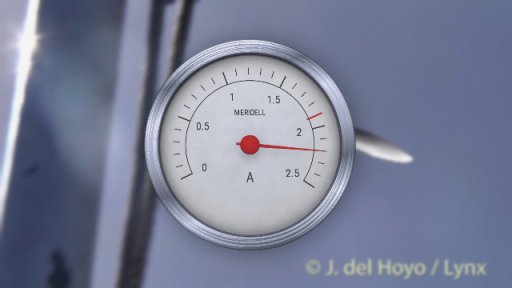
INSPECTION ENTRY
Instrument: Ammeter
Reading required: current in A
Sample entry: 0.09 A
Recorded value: 2.2 A
